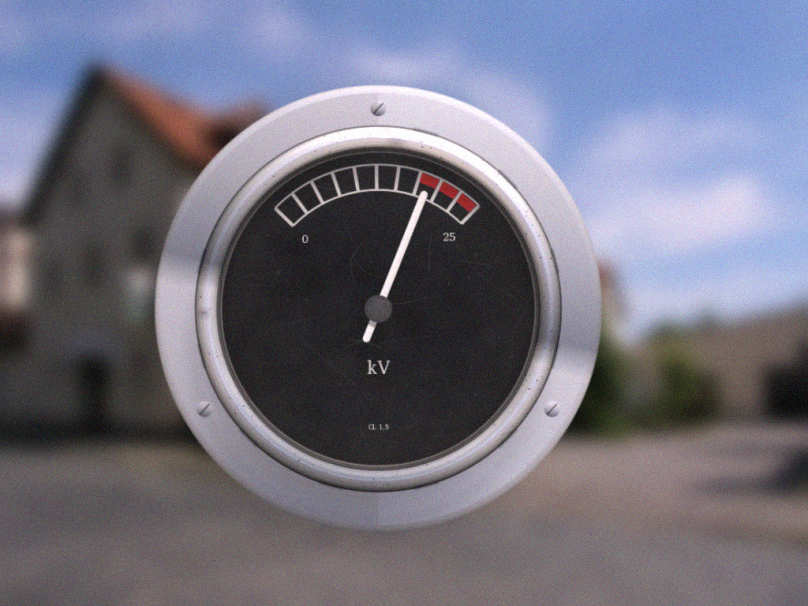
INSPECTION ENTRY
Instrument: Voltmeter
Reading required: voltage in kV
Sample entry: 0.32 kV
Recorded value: 18.75 kV
